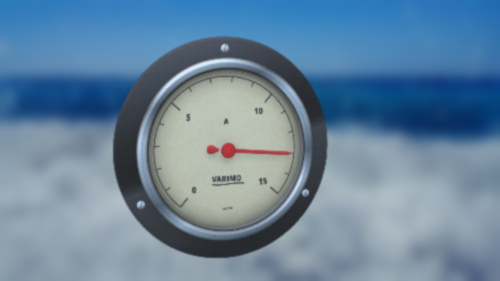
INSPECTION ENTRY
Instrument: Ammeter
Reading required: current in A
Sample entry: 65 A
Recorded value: 13 A
